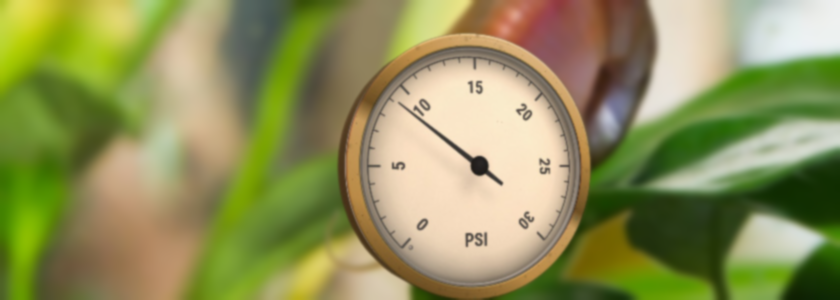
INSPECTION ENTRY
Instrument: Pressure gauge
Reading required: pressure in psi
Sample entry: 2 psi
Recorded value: 9 psi
